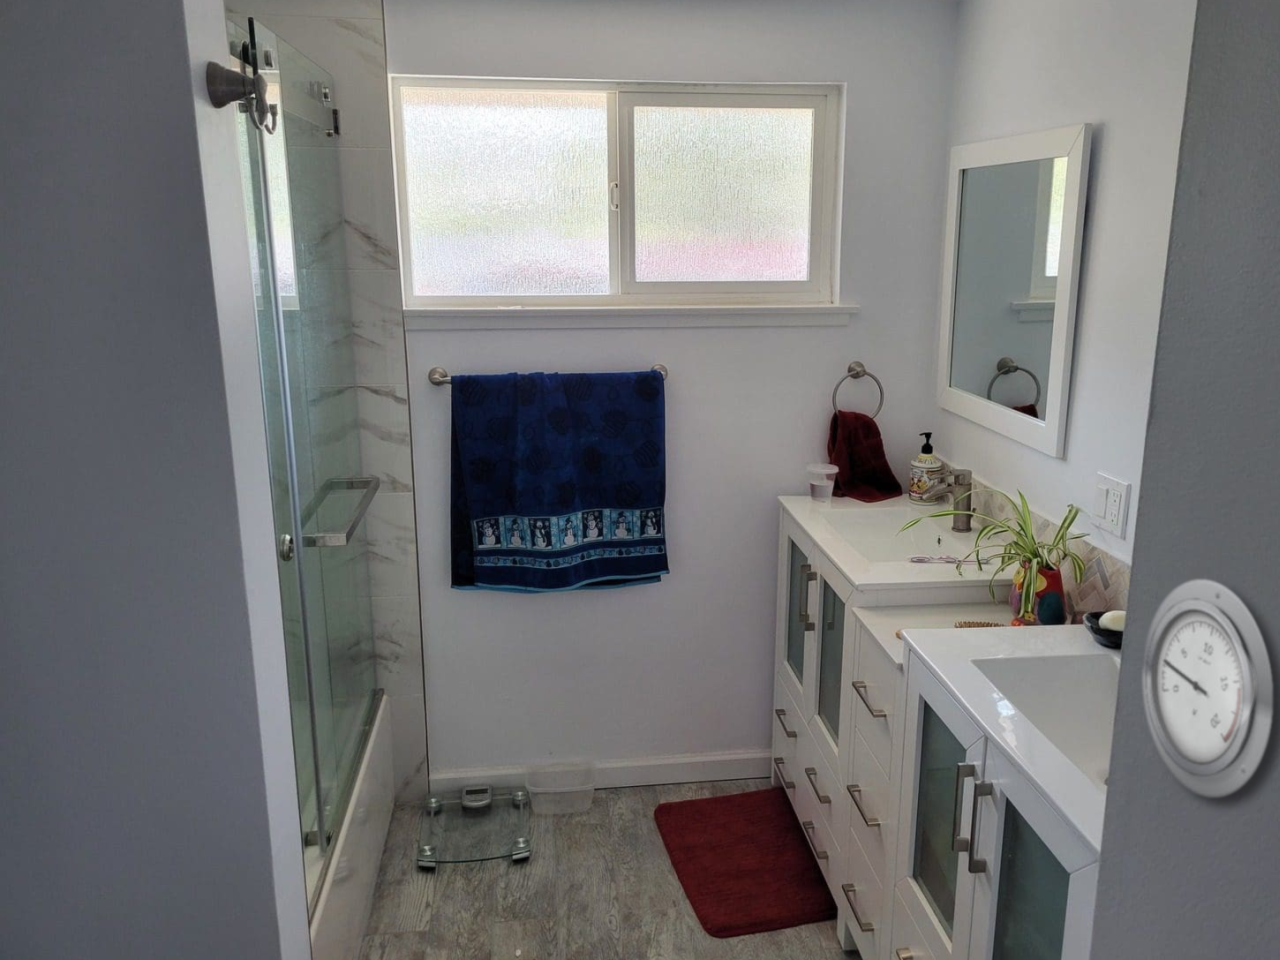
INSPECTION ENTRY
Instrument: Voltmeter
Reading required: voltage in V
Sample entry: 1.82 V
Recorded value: 2.5 V
